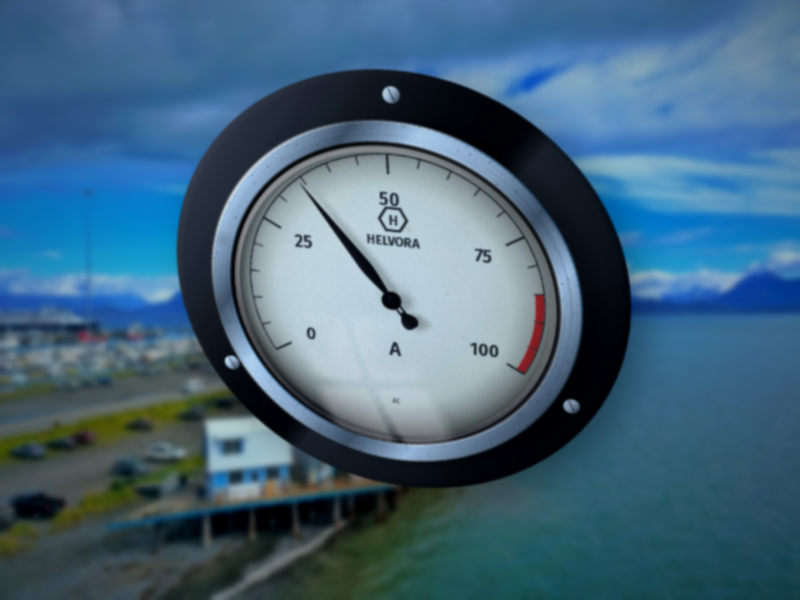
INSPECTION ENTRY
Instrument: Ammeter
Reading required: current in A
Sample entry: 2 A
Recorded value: 35 A
